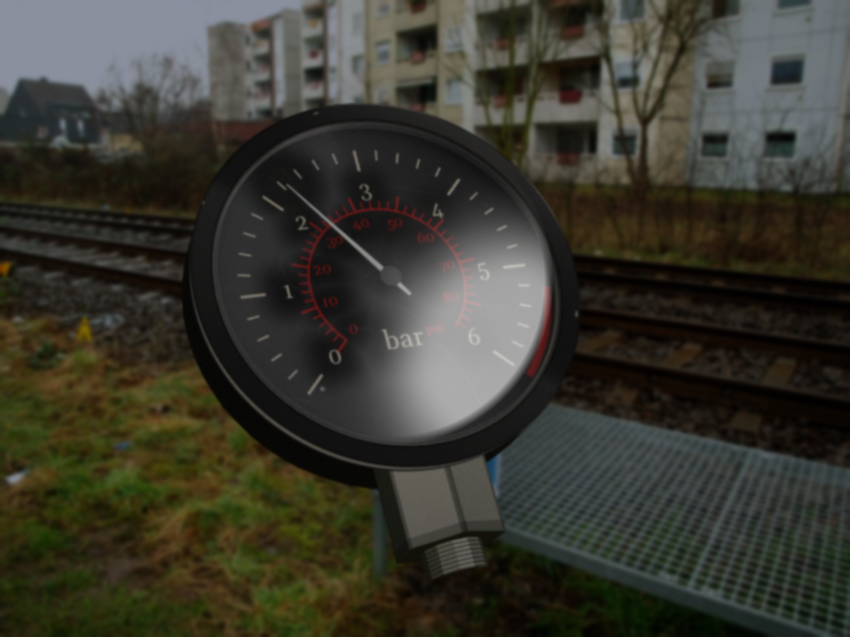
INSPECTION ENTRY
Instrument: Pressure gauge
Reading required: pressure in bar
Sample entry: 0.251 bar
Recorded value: 2.2 bar
